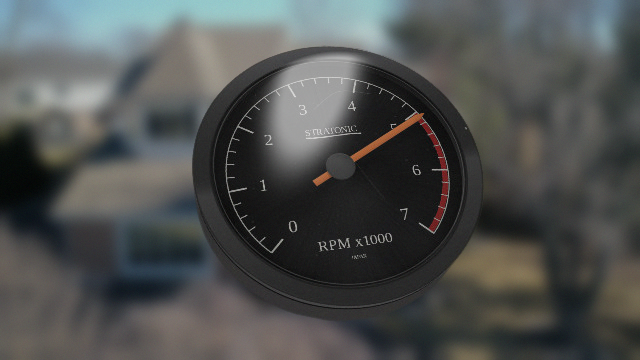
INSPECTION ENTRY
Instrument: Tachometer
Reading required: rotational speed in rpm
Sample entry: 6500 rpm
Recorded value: 5100 rpm
